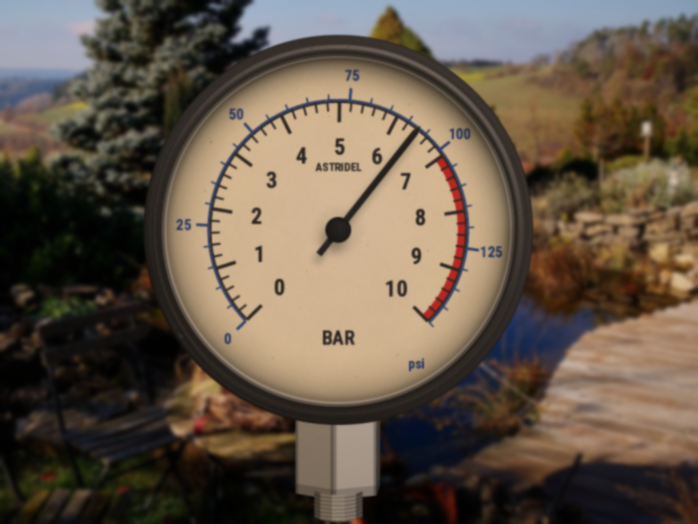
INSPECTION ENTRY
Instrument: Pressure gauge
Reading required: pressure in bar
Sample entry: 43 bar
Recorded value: 6.4 bar
